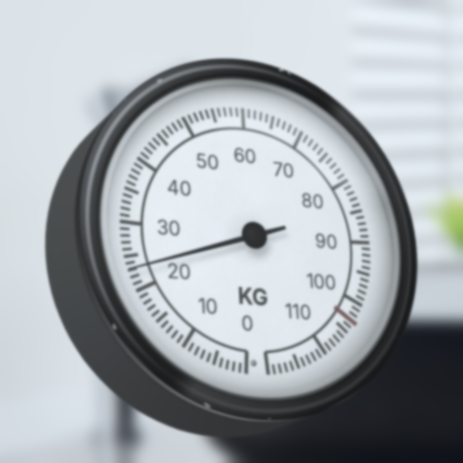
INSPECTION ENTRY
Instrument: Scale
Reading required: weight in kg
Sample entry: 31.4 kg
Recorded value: 23 kg
